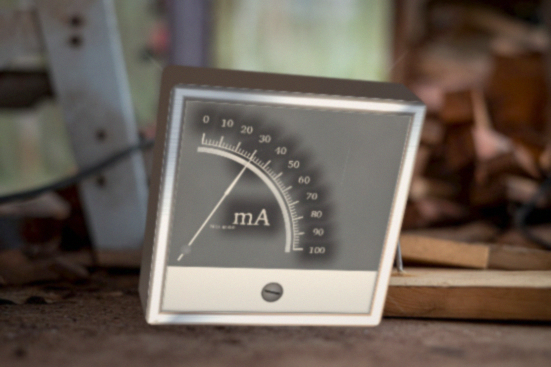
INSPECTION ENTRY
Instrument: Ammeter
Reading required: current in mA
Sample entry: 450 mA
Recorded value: 30 mA
